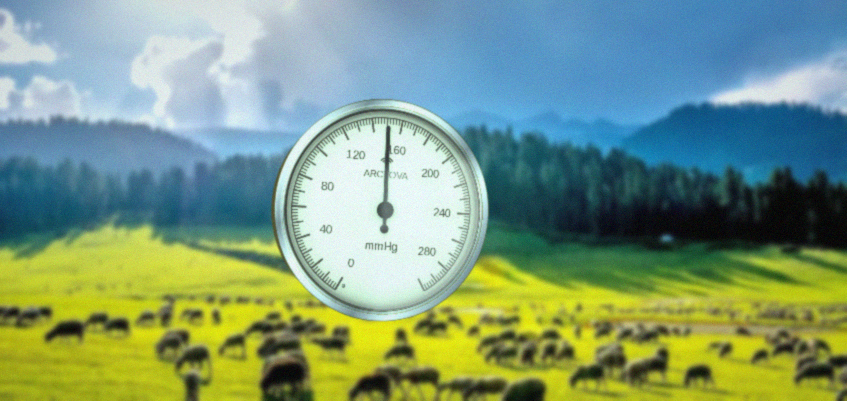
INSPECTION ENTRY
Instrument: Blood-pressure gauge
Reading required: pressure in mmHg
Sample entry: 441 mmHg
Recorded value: 150 mmHg
